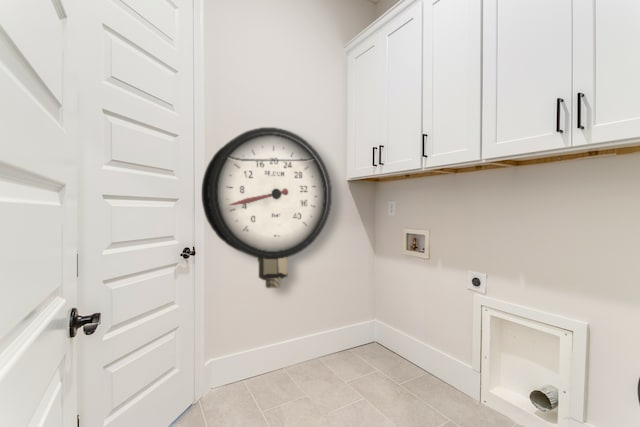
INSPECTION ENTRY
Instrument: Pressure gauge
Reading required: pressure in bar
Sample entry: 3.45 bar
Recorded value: 5 bar
